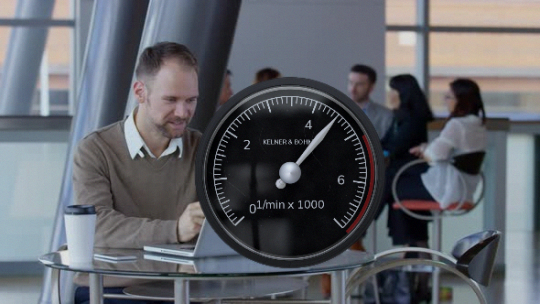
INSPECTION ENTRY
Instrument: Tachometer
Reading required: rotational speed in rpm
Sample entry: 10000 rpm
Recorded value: 4500 rpm
